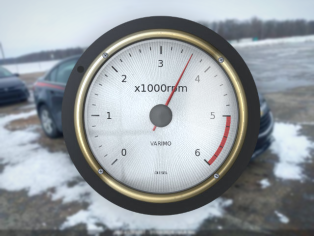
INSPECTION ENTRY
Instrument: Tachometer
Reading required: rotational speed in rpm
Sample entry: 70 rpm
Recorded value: 3600 rpm
